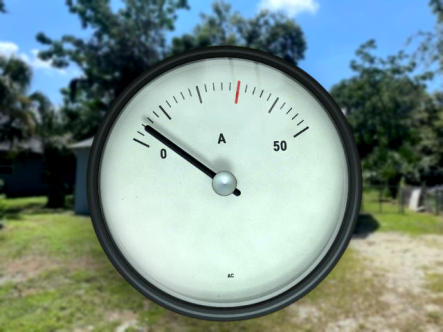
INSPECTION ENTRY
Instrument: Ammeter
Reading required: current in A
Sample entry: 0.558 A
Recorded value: 4 A
